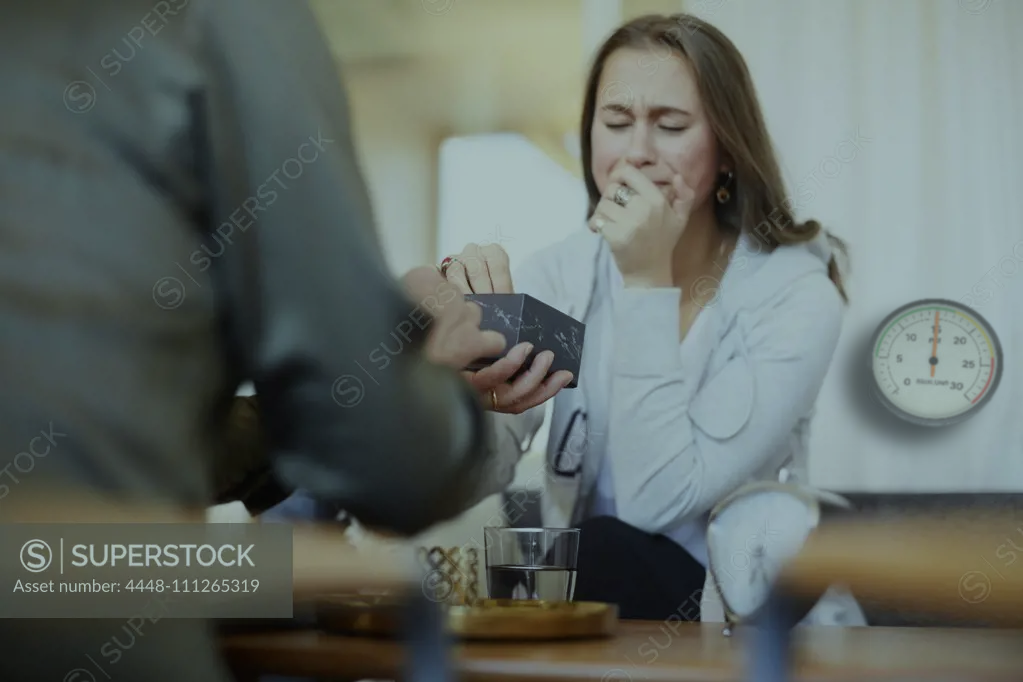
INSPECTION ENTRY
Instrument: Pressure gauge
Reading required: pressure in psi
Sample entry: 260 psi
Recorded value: 15 psi
